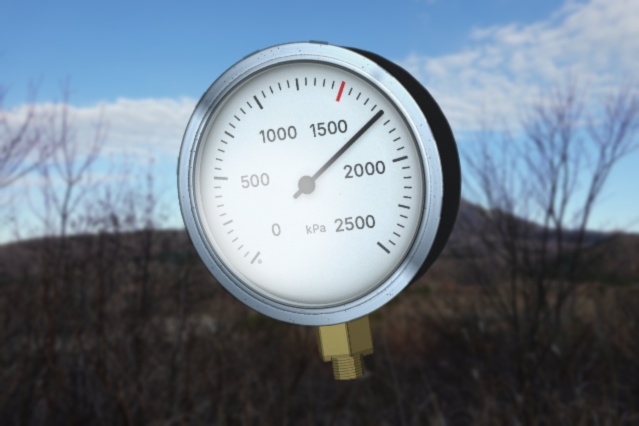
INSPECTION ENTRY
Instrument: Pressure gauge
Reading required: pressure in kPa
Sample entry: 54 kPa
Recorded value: 1750 kPa
